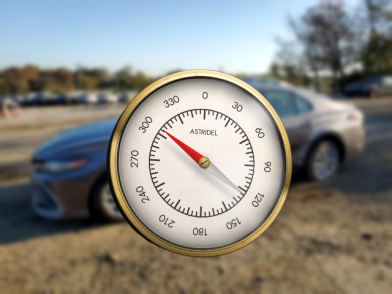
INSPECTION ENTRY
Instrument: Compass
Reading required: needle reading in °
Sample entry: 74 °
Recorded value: 305 °
